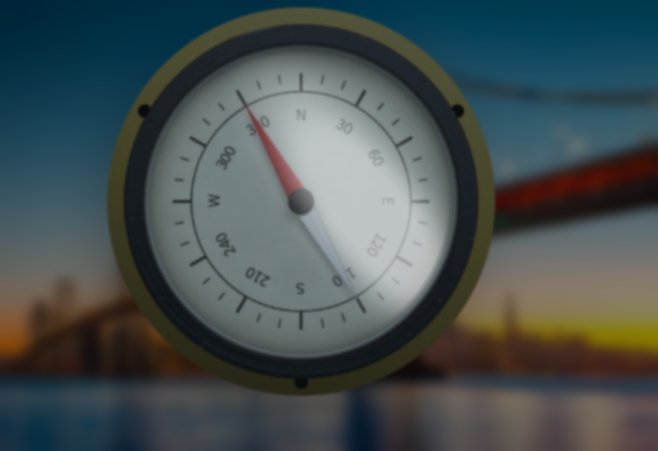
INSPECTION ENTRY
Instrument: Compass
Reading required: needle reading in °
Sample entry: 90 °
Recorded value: 330 °
